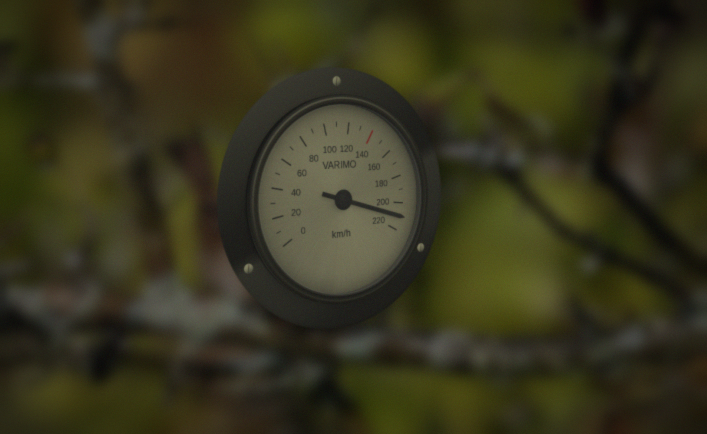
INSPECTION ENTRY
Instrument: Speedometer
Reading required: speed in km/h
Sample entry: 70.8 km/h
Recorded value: 210 km/h
